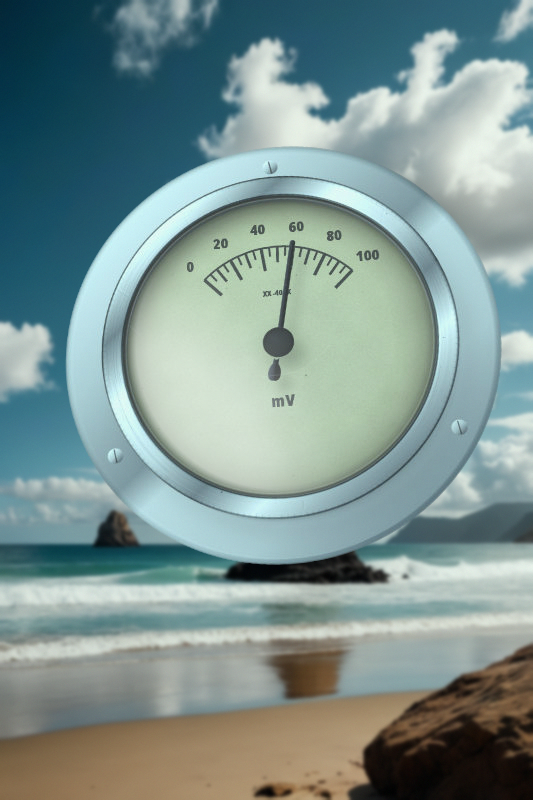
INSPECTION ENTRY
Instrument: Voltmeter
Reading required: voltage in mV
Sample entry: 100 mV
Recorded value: 60 mV
